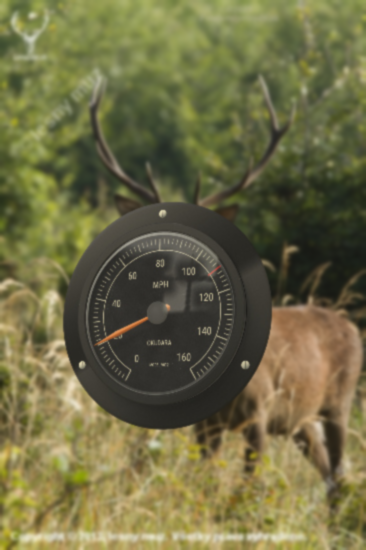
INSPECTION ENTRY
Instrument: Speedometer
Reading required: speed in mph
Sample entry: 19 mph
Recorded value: 20 mph
